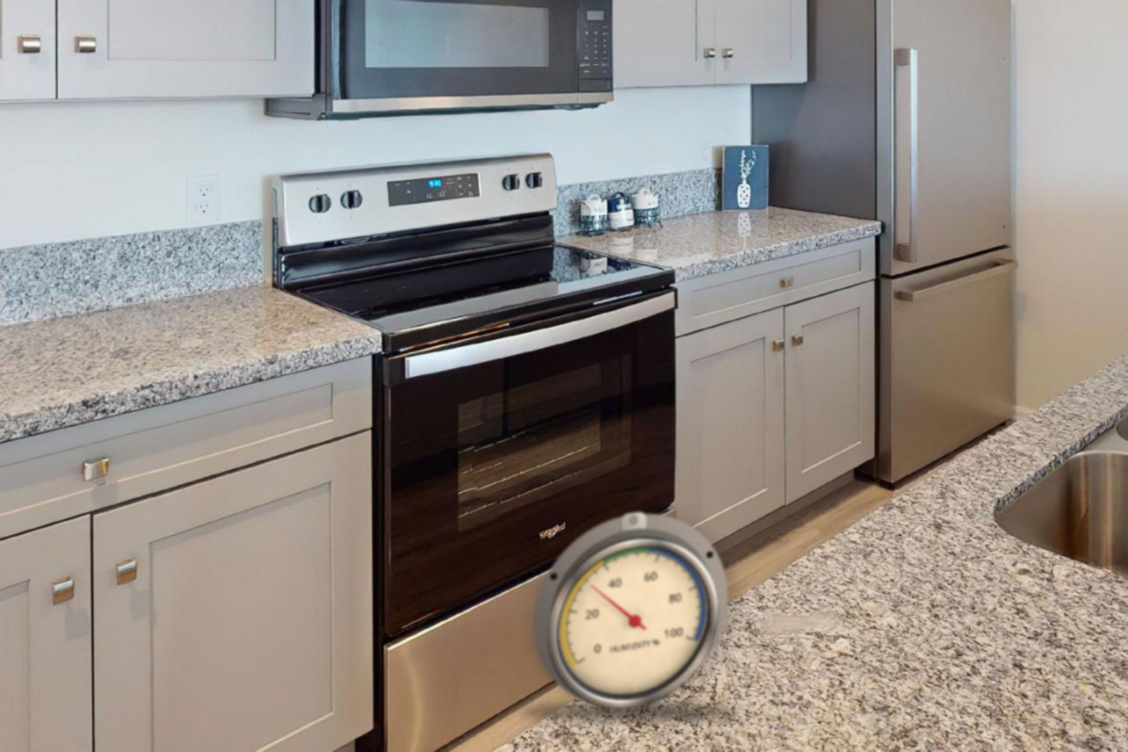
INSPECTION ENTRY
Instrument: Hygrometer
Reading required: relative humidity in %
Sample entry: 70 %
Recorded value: 32 %
